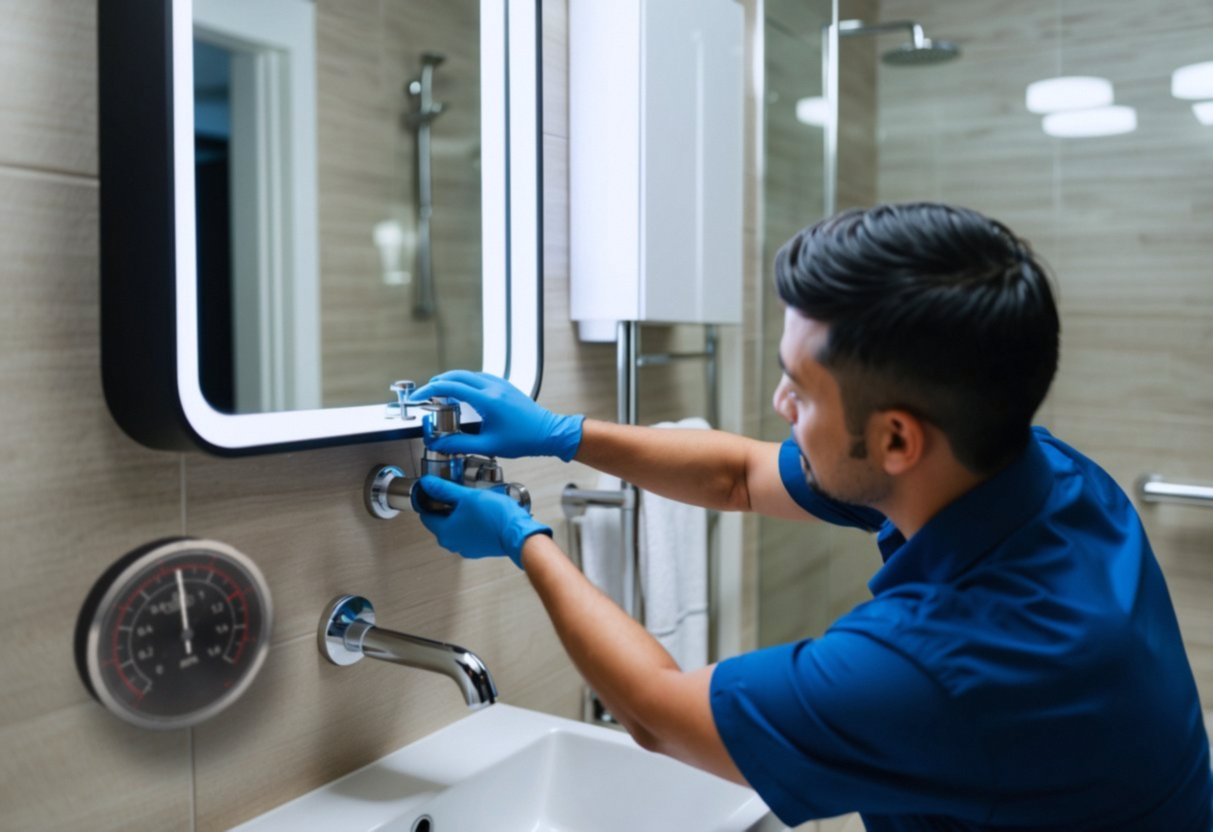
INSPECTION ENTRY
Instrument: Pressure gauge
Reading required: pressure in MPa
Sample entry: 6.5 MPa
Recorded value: 0.8 MPa
